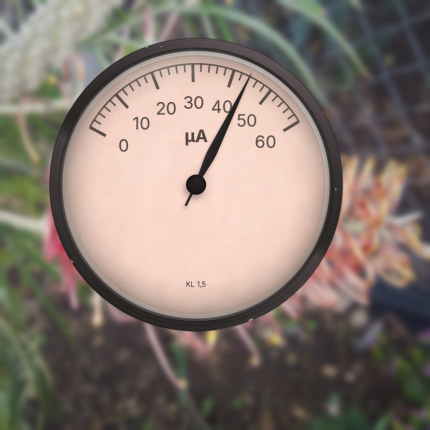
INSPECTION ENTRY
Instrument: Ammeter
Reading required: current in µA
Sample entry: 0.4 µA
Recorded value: 44 µA
